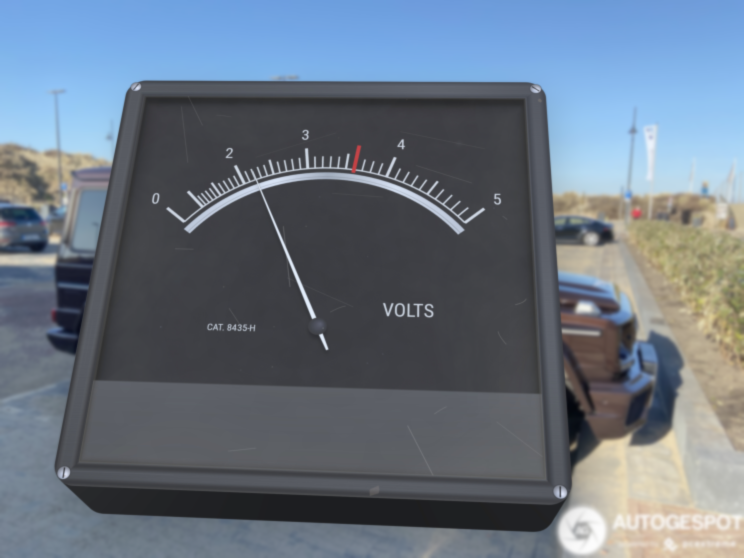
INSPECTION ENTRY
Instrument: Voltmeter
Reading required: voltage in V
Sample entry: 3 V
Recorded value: 2.2 V
